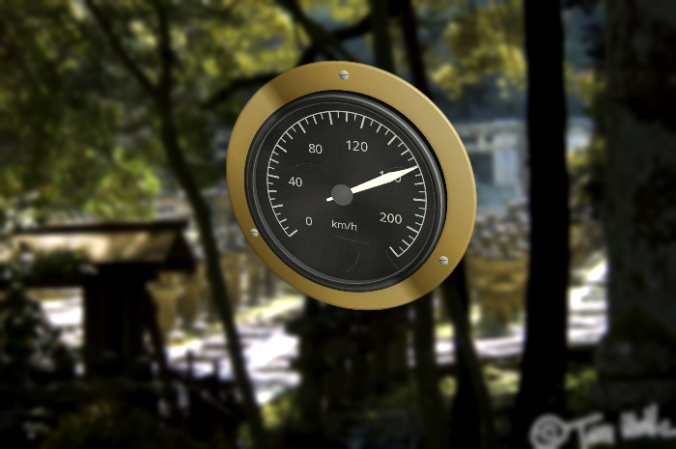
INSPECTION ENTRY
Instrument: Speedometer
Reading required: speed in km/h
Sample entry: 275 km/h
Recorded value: 160 km/h
